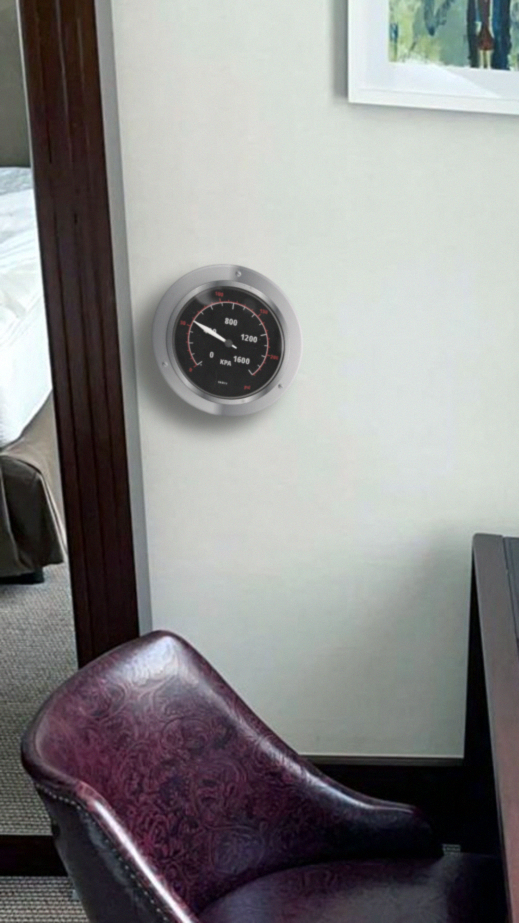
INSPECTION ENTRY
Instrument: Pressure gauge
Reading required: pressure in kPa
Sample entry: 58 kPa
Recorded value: 400 kPa
